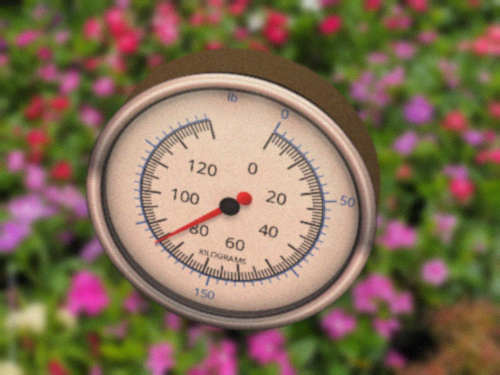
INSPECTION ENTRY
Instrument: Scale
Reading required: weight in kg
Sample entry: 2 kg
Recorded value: 85 kg
